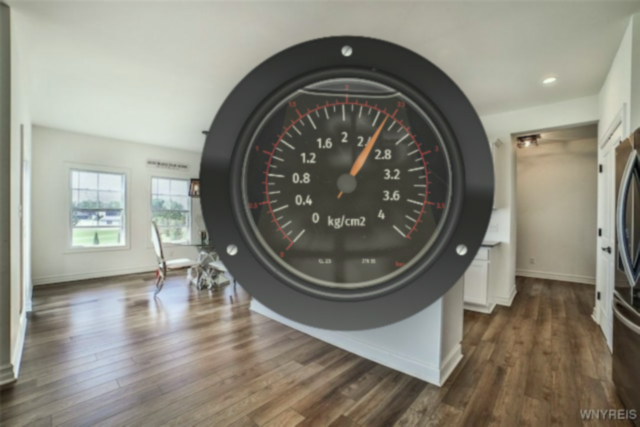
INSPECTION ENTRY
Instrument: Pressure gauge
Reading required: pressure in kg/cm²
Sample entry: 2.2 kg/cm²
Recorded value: 2.5 kg/cm²
